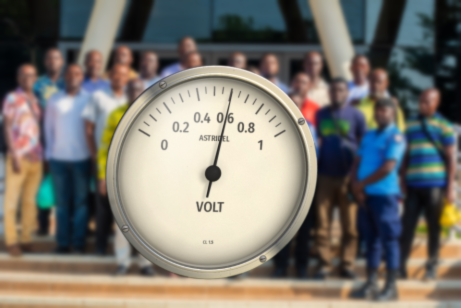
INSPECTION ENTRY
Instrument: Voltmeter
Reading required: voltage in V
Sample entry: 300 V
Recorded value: 0.6 V
